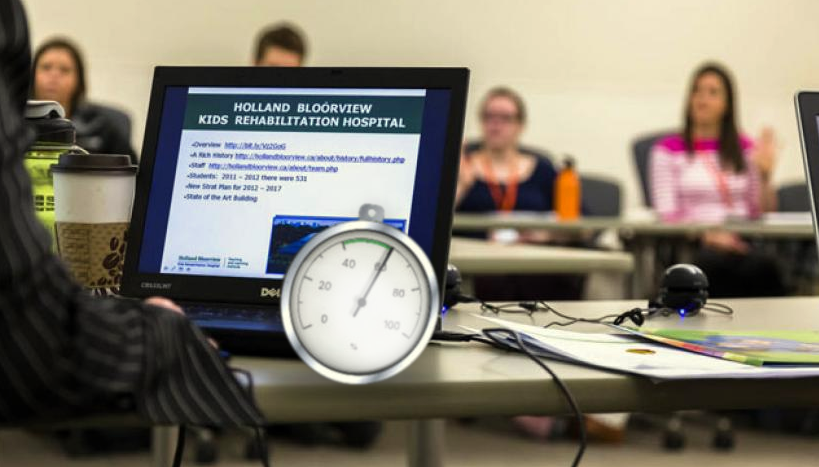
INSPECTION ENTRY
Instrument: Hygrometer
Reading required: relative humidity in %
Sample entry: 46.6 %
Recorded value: 60 %
